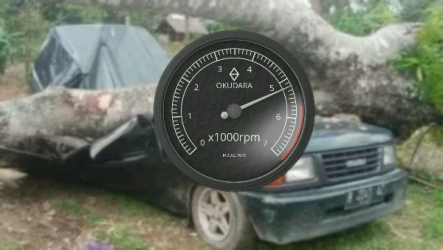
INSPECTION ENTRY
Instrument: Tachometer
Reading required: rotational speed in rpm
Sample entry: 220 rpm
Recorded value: 5200 rpm
